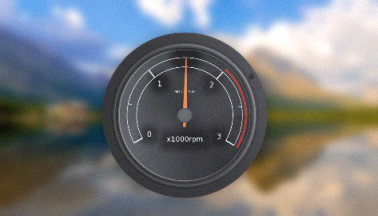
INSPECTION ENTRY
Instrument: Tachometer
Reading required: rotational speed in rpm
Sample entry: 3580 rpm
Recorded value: 1500 rpm
